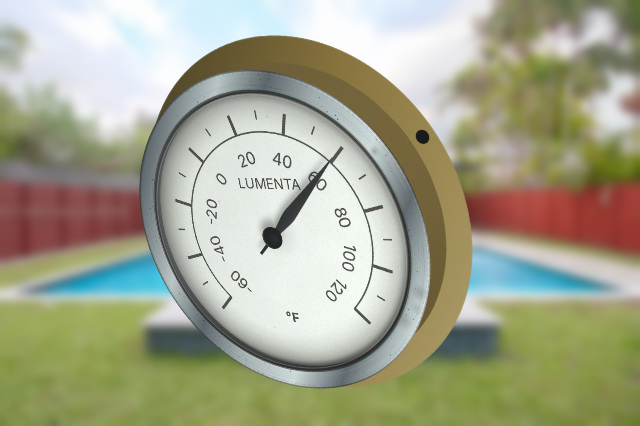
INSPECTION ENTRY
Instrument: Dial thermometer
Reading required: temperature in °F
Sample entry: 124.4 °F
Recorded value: 60 °F
